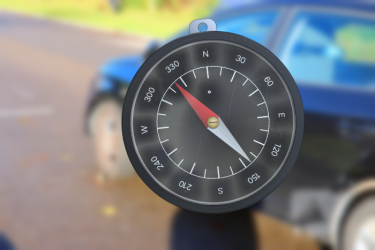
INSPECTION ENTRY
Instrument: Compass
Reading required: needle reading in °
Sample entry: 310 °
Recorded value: 322.5 °
